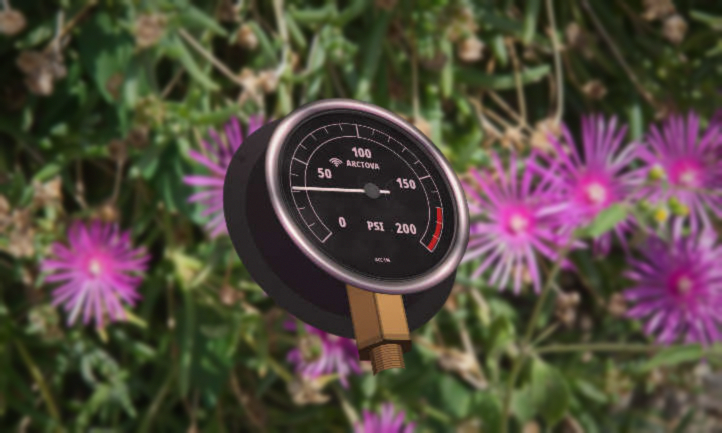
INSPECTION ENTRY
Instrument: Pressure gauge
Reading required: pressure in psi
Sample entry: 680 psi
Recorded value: 30 psi
